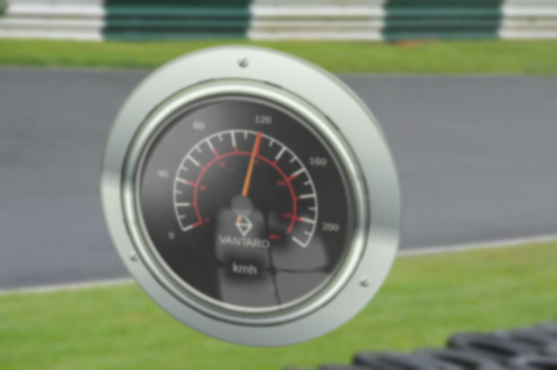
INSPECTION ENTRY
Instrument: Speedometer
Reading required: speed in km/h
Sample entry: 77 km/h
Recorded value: 120 km/h
